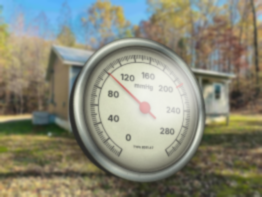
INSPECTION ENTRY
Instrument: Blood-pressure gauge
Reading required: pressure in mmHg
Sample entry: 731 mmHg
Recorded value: 100 mmHg
